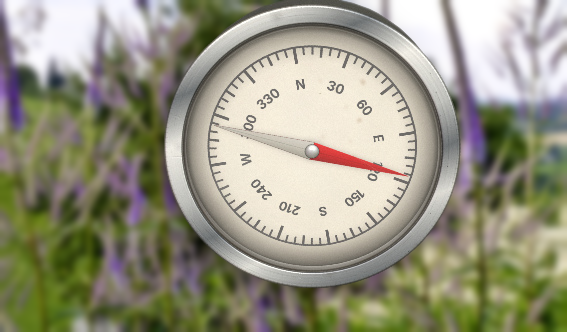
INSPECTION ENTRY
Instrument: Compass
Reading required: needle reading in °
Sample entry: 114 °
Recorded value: 115 °
